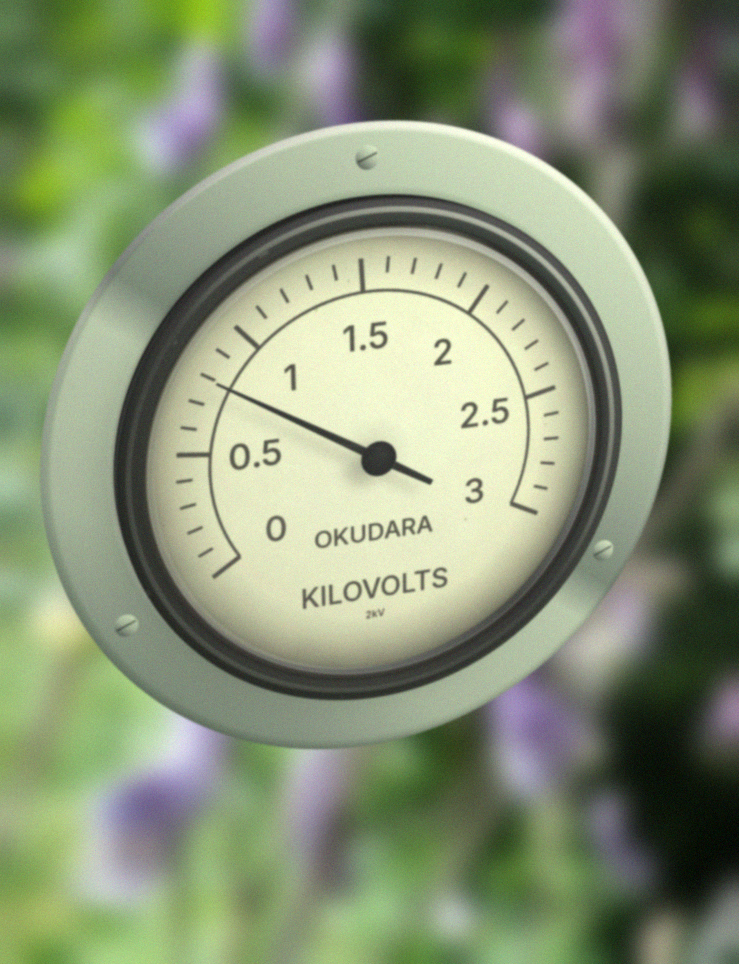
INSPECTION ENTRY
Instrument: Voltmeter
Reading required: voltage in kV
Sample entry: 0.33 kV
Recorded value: 0.8 kV
